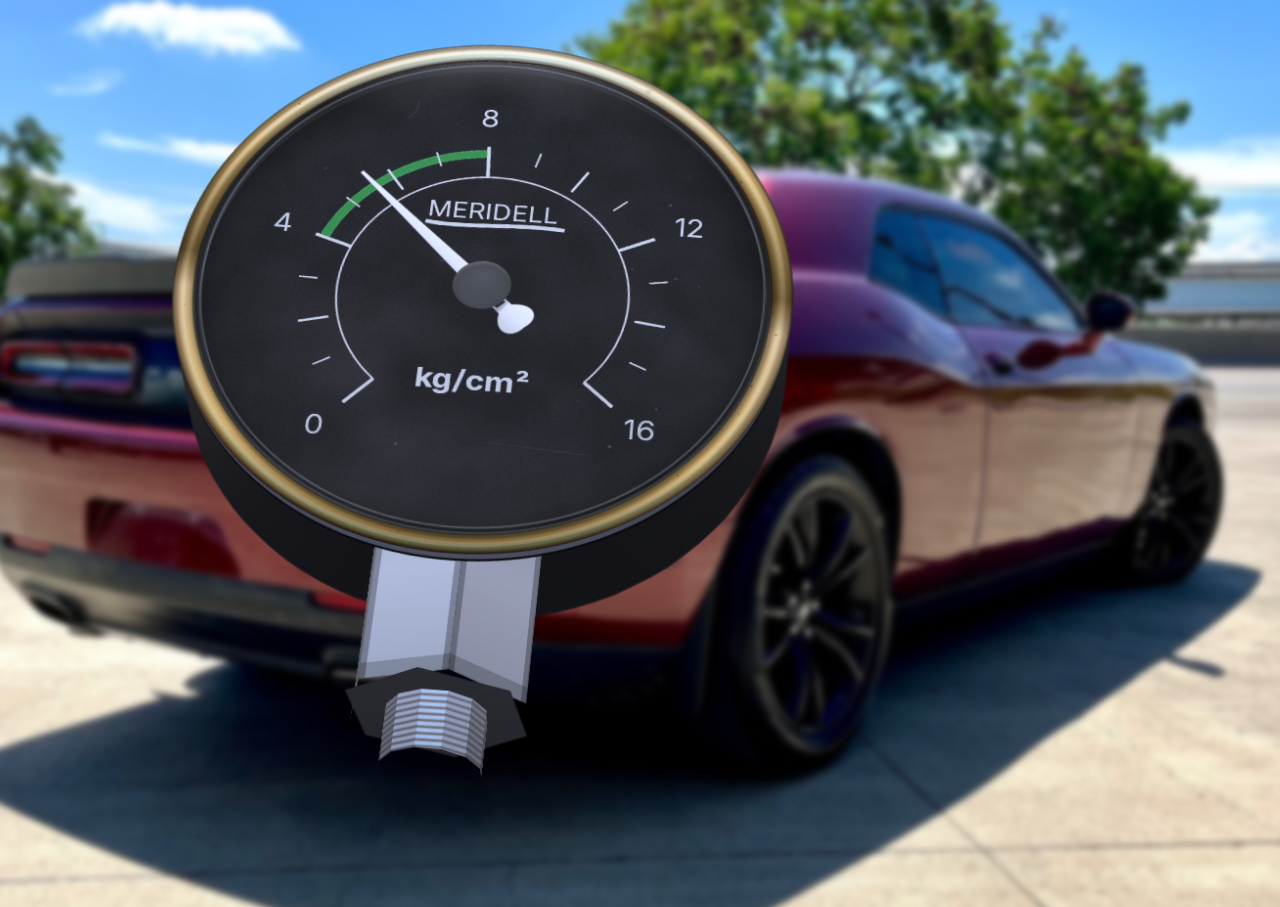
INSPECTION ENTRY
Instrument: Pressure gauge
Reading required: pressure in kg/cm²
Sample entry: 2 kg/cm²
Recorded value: 5.5 kg/cm²
